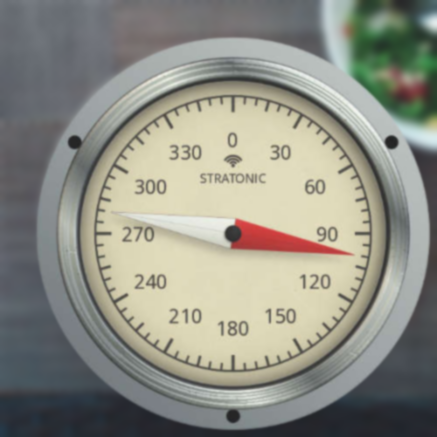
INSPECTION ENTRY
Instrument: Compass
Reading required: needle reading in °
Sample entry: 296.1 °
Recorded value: 100 °
